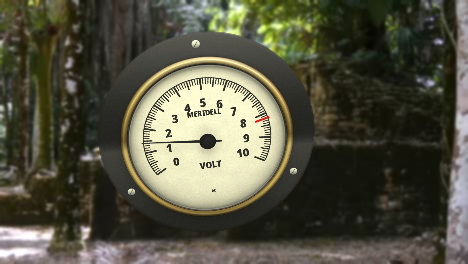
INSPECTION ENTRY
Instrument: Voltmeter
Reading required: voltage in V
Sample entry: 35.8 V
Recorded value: 1.5 V
